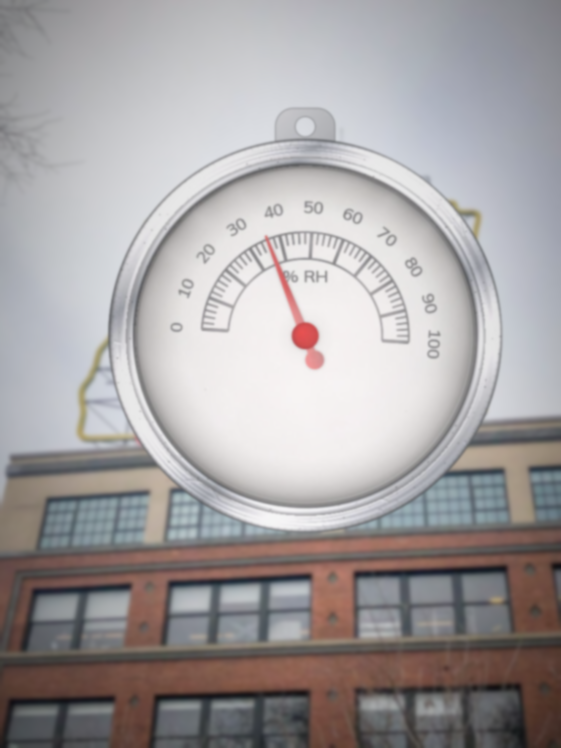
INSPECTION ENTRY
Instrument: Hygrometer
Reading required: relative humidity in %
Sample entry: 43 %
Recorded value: 36 %
